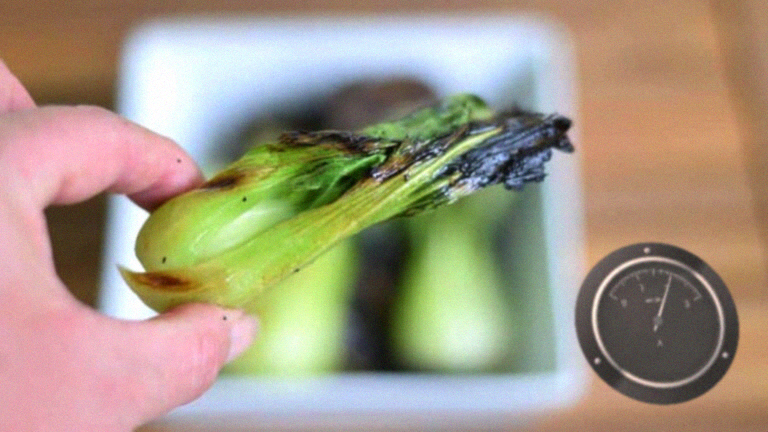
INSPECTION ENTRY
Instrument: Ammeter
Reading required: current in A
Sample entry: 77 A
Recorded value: 2 A
